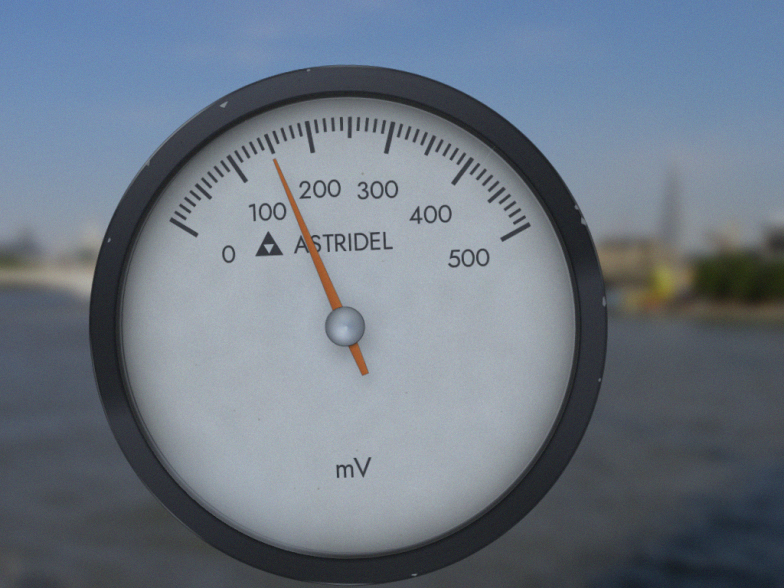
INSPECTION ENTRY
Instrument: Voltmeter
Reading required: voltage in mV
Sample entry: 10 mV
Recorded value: 150 mV
